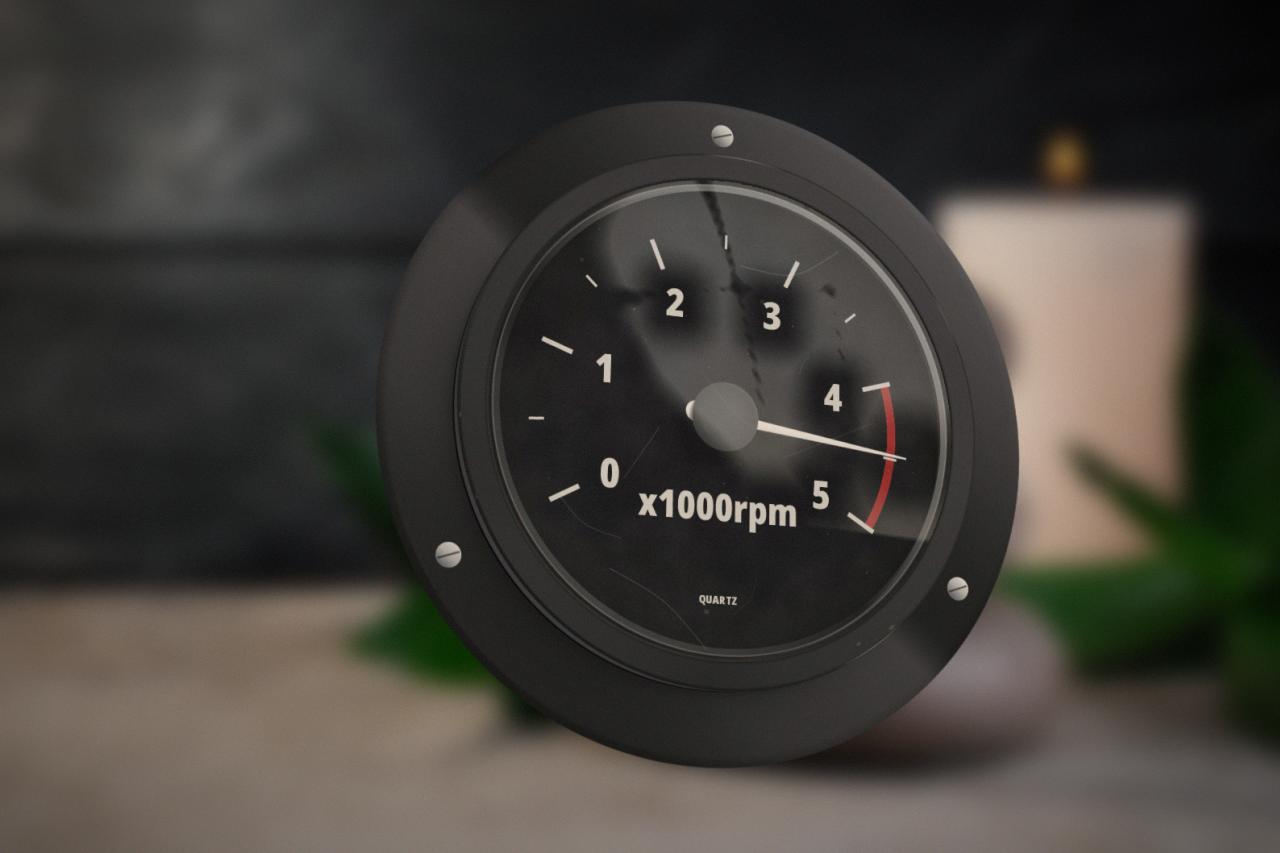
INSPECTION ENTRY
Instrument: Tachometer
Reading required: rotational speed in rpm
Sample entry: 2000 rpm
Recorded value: 4500 rpm
